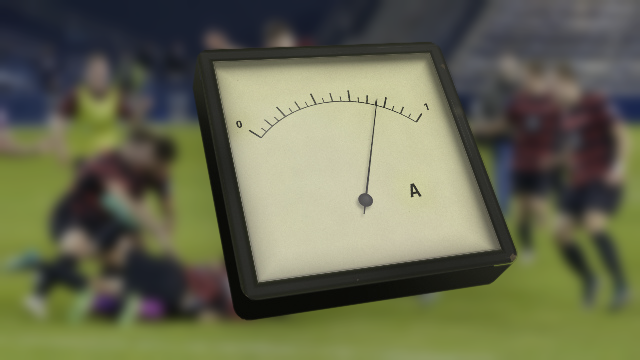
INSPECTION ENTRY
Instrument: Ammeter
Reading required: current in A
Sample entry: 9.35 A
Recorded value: 0.75 A
